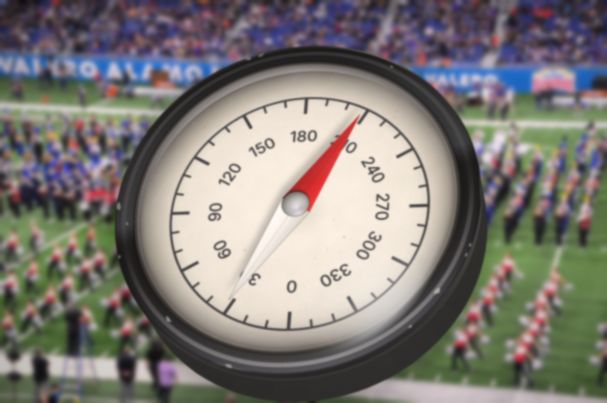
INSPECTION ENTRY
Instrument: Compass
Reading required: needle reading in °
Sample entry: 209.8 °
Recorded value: 210 °
